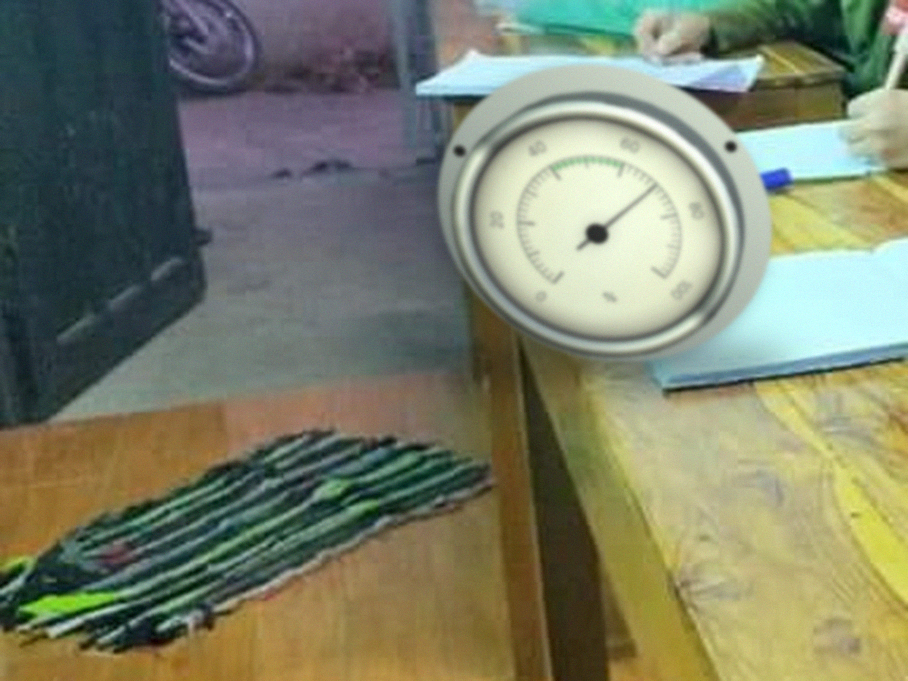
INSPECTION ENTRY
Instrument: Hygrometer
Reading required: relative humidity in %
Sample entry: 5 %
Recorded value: 70 %
